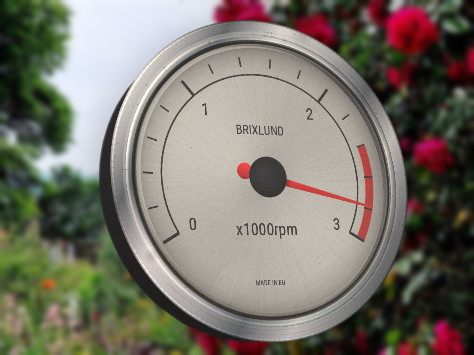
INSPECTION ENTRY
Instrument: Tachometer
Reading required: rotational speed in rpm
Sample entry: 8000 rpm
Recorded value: 2800 rpm
